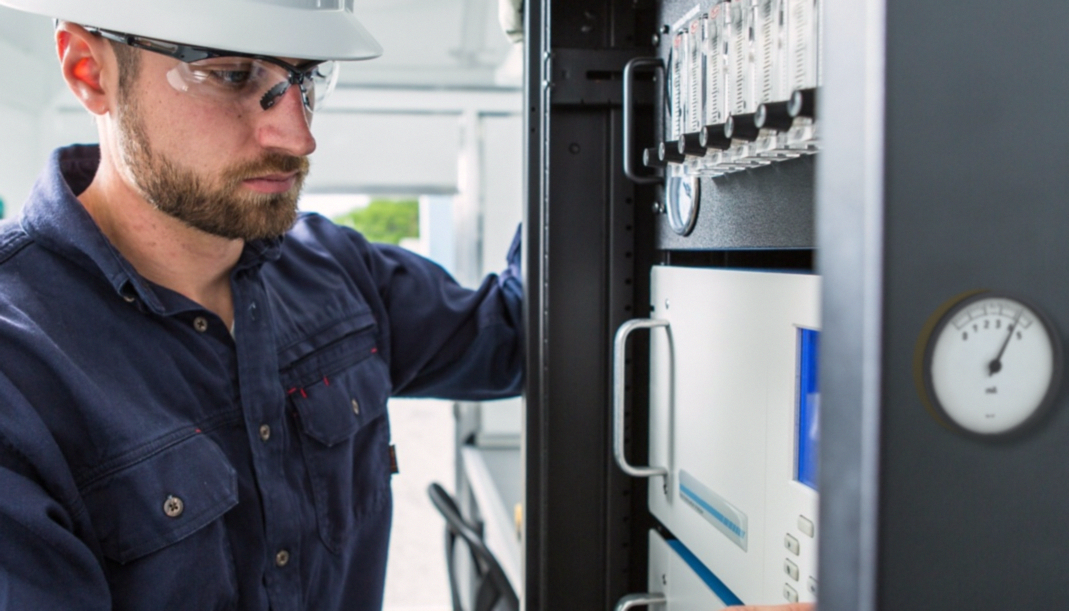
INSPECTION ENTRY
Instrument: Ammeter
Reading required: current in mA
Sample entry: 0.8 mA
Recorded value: 4 mA
